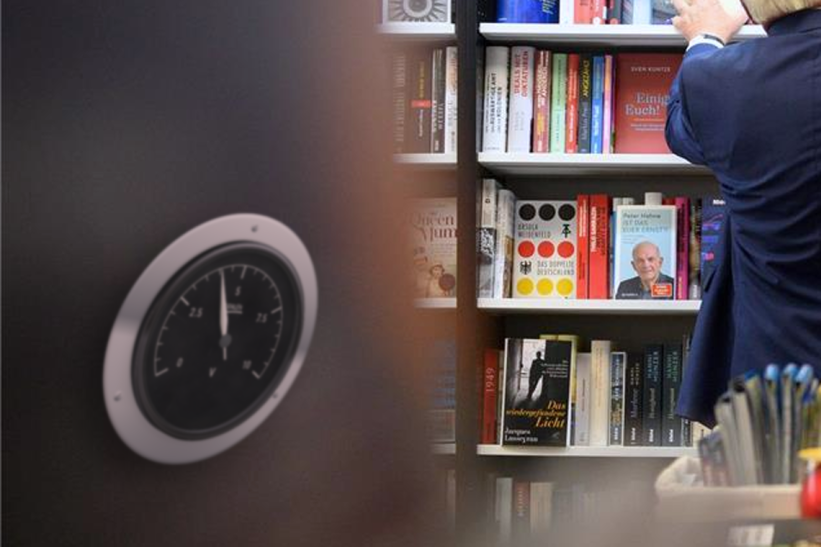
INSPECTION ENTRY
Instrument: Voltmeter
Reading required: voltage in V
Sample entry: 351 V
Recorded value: 4 V
